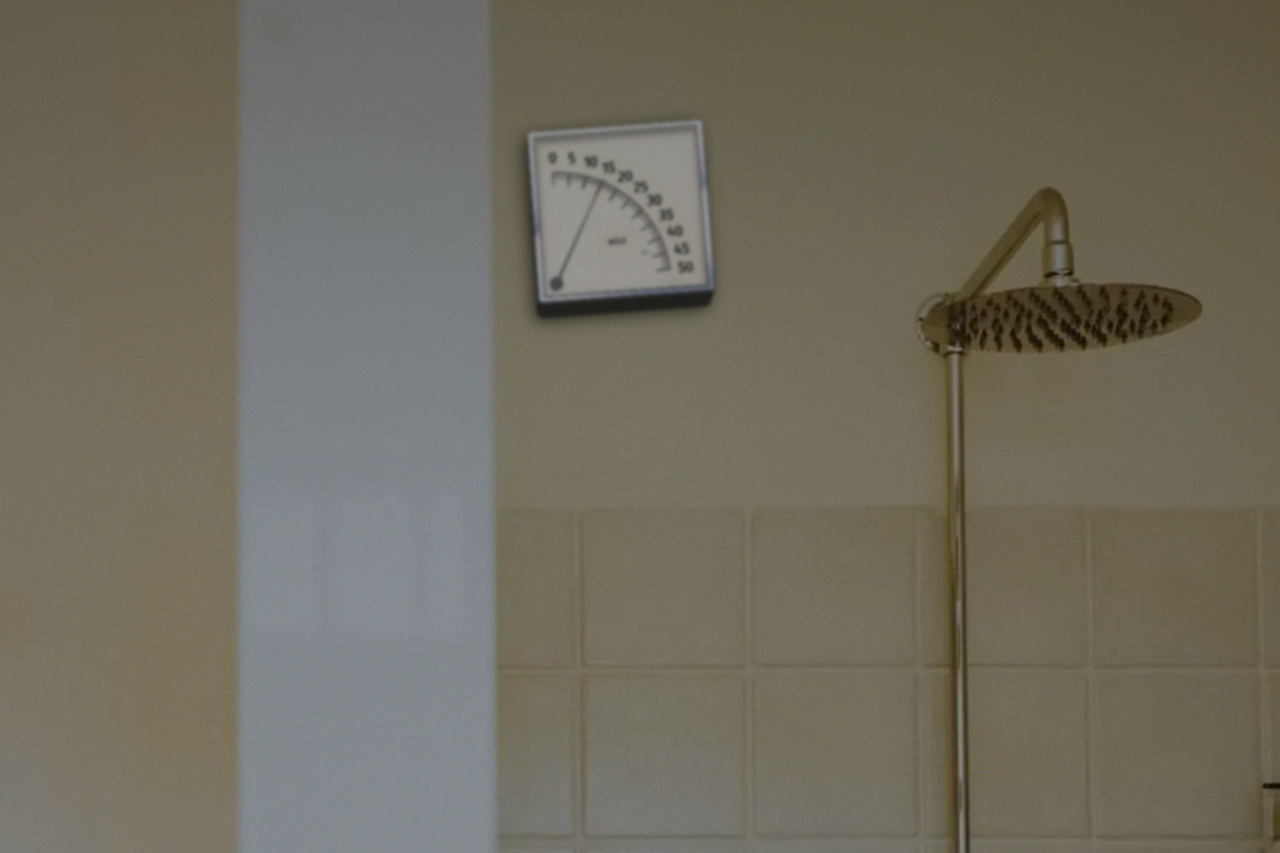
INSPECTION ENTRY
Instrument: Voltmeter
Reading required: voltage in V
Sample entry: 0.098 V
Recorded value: 15 V
